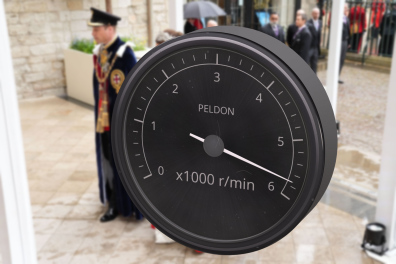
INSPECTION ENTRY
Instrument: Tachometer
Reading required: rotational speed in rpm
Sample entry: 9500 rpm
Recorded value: 5700 rpm
